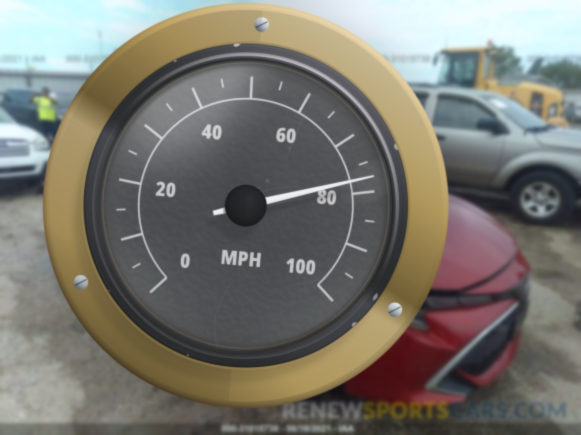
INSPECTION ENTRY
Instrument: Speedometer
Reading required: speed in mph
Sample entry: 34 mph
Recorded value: 77.5 mph
